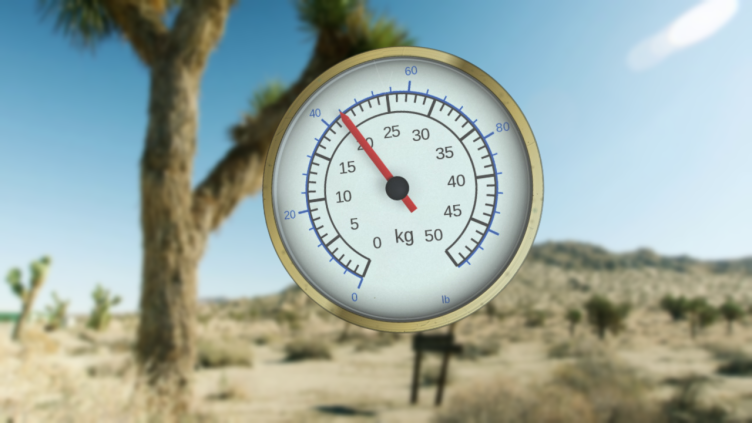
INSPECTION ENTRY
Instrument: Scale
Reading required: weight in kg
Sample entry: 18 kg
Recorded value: 20 kg
